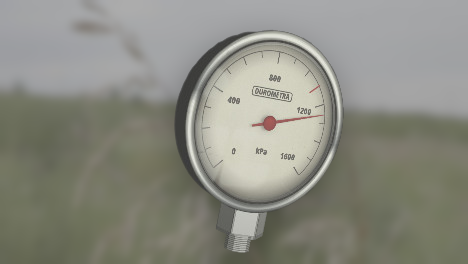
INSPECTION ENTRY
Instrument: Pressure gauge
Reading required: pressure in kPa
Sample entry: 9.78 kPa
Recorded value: 1250 kPa
